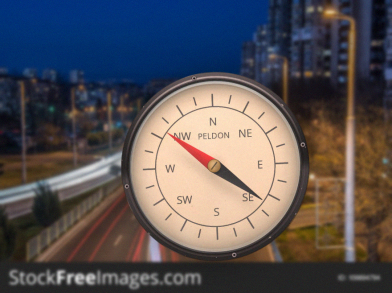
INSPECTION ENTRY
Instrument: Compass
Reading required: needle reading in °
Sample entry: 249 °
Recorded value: 307.5 °
